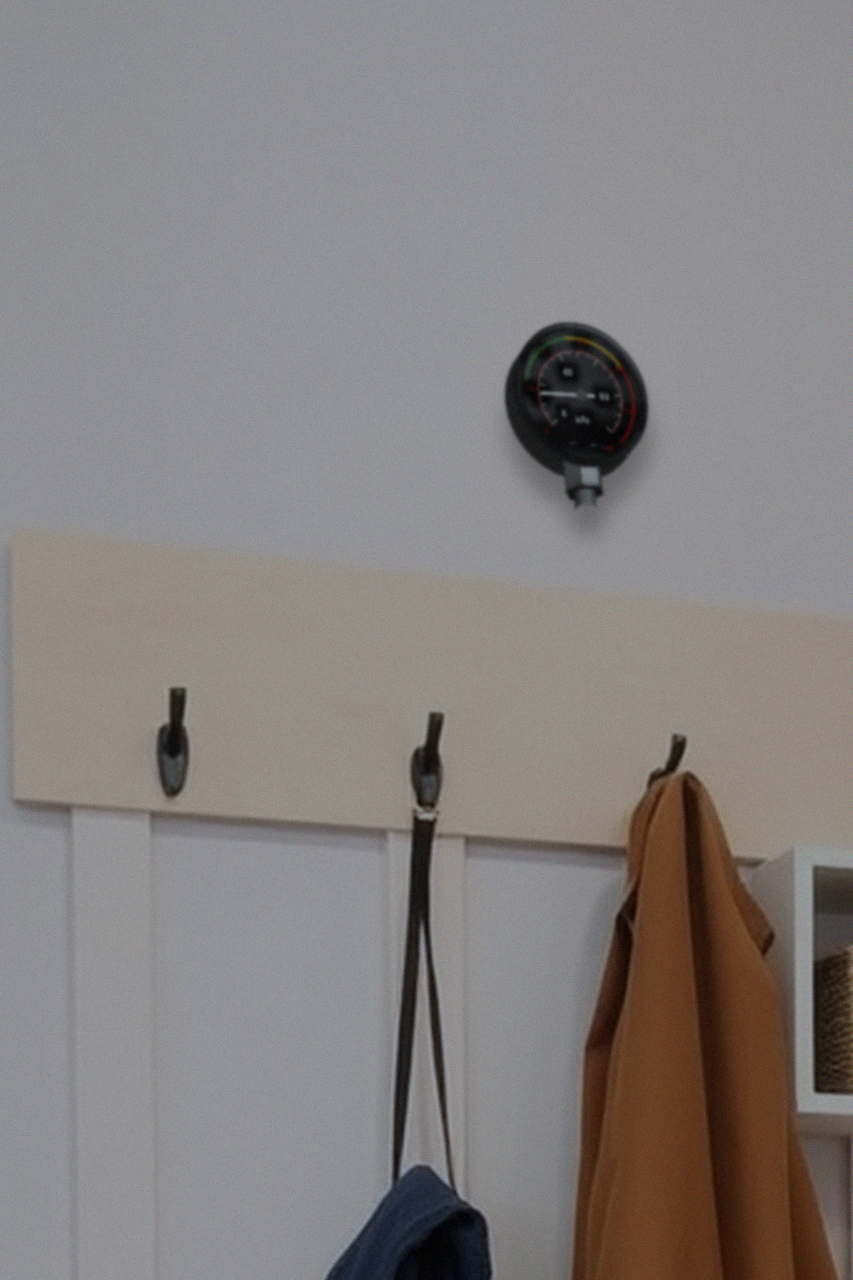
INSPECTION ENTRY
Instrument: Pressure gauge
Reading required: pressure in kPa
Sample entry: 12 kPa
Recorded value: 15 kPa
